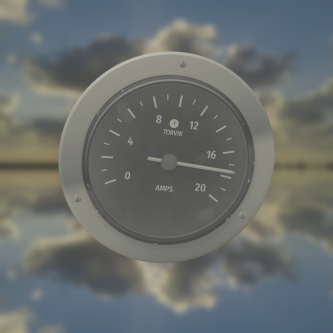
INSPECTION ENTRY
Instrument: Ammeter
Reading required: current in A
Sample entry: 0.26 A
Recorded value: 17.5 A
